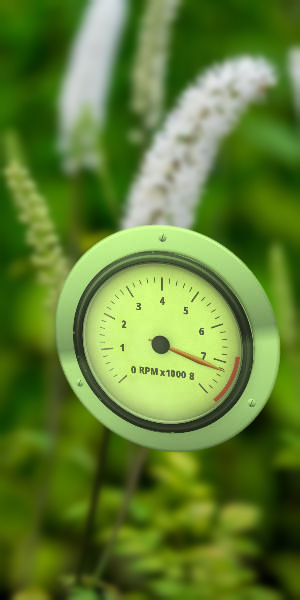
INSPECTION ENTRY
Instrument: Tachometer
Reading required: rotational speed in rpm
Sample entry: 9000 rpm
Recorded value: 7200 rpm
